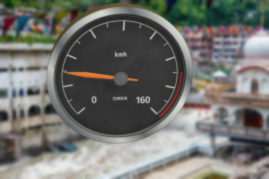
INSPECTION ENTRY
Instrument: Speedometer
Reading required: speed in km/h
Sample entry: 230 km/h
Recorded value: 30 km/h
